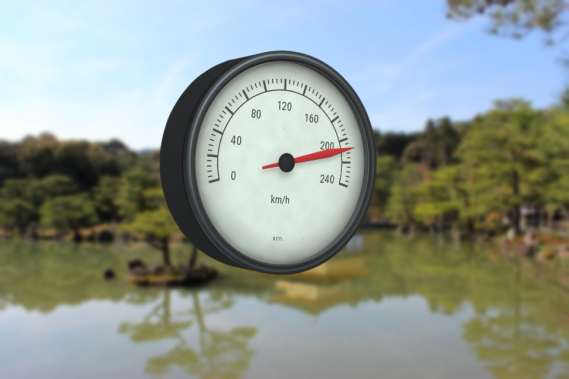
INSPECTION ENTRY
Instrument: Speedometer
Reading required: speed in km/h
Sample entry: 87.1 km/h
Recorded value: 208 km/h
